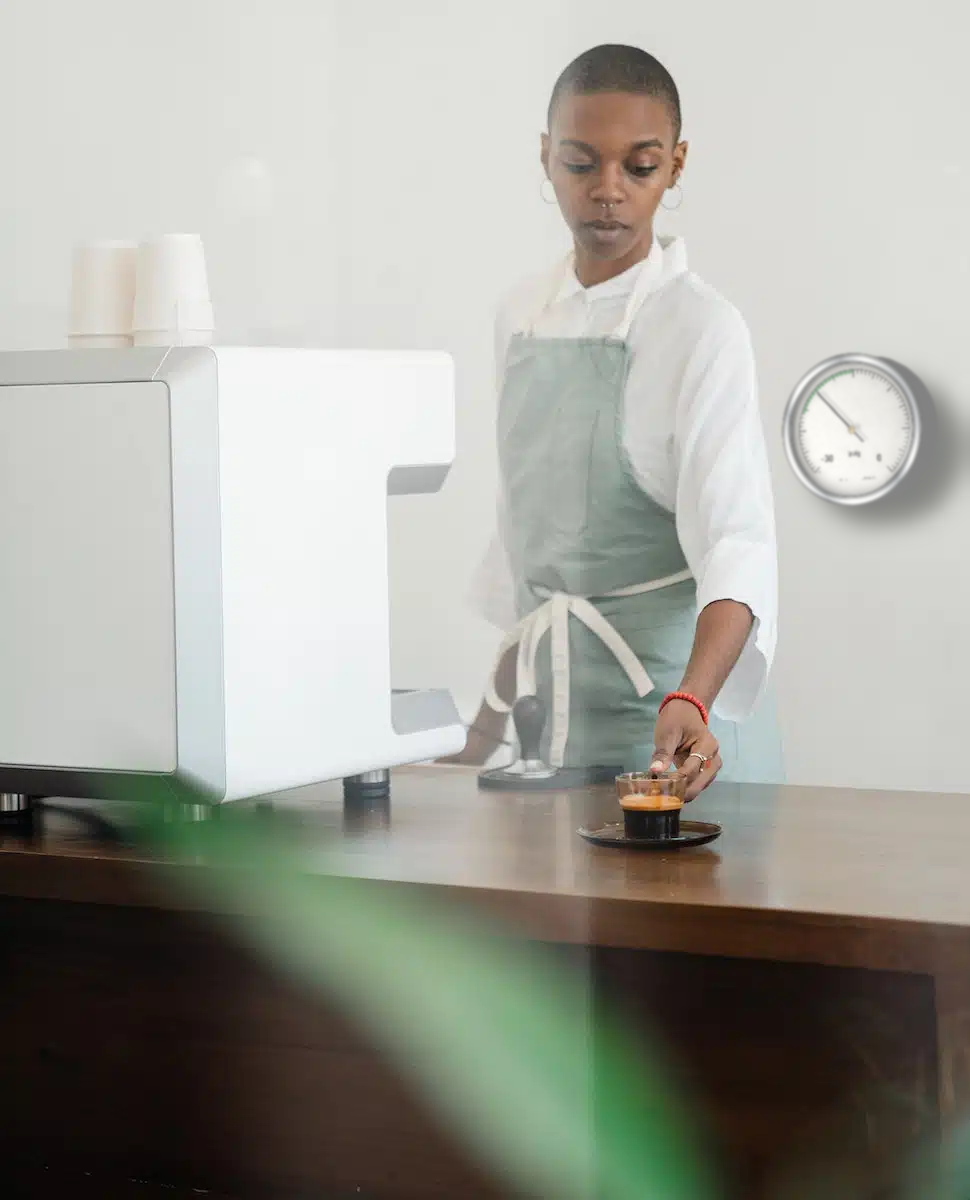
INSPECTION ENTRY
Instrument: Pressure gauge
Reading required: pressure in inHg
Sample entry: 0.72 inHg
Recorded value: -20 inHg
